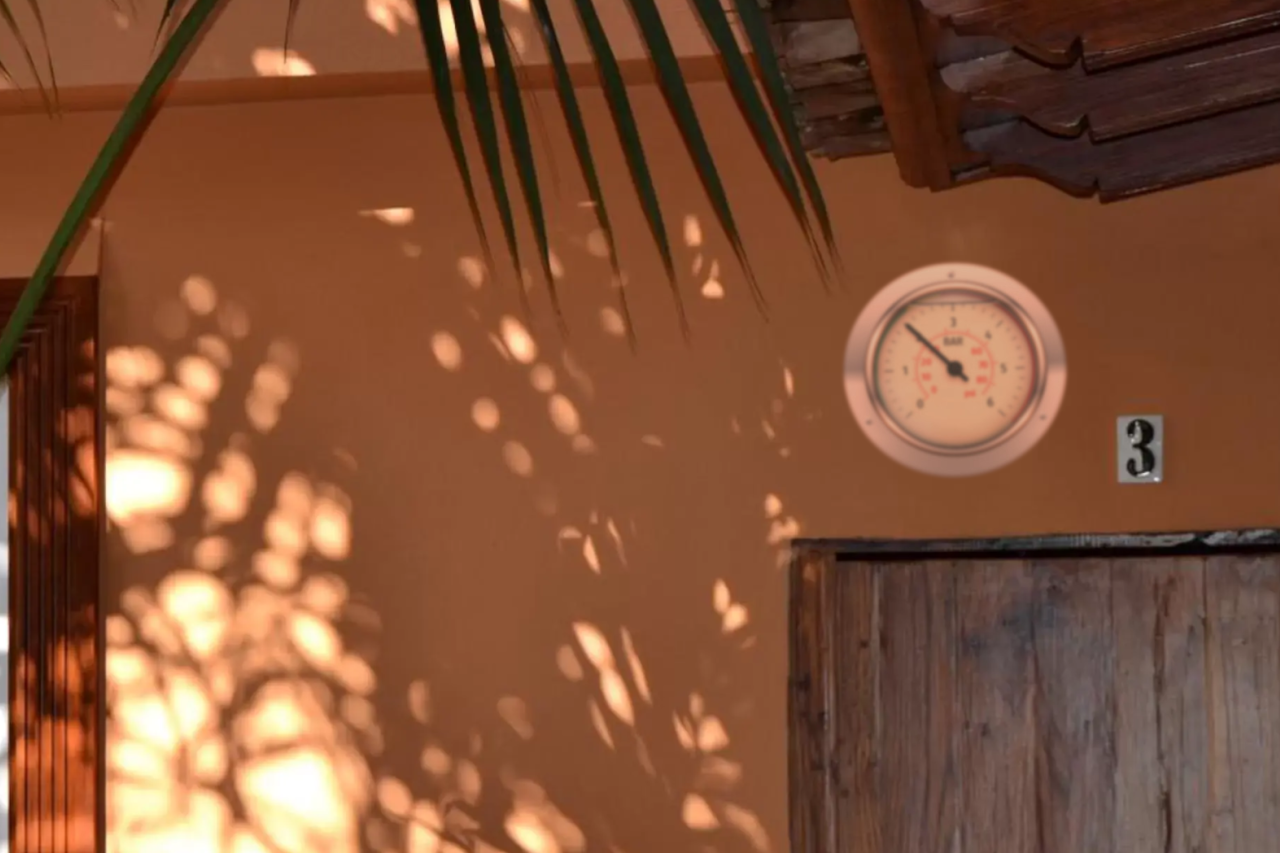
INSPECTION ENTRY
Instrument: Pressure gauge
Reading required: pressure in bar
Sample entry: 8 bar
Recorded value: 2 bar
